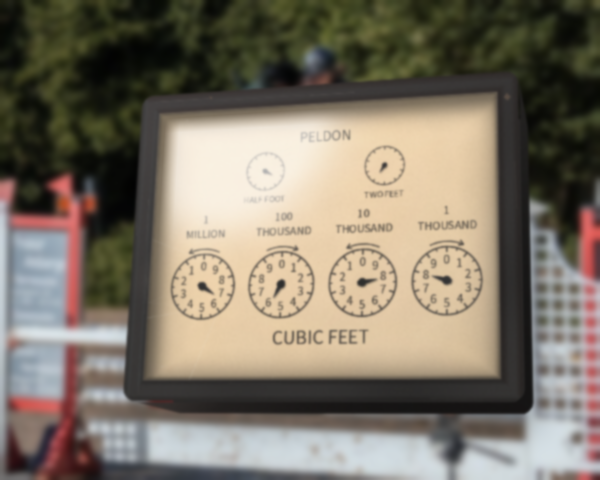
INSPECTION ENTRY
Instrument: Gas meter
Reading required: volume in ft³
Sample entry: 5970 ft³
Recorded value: 657800 ft³
